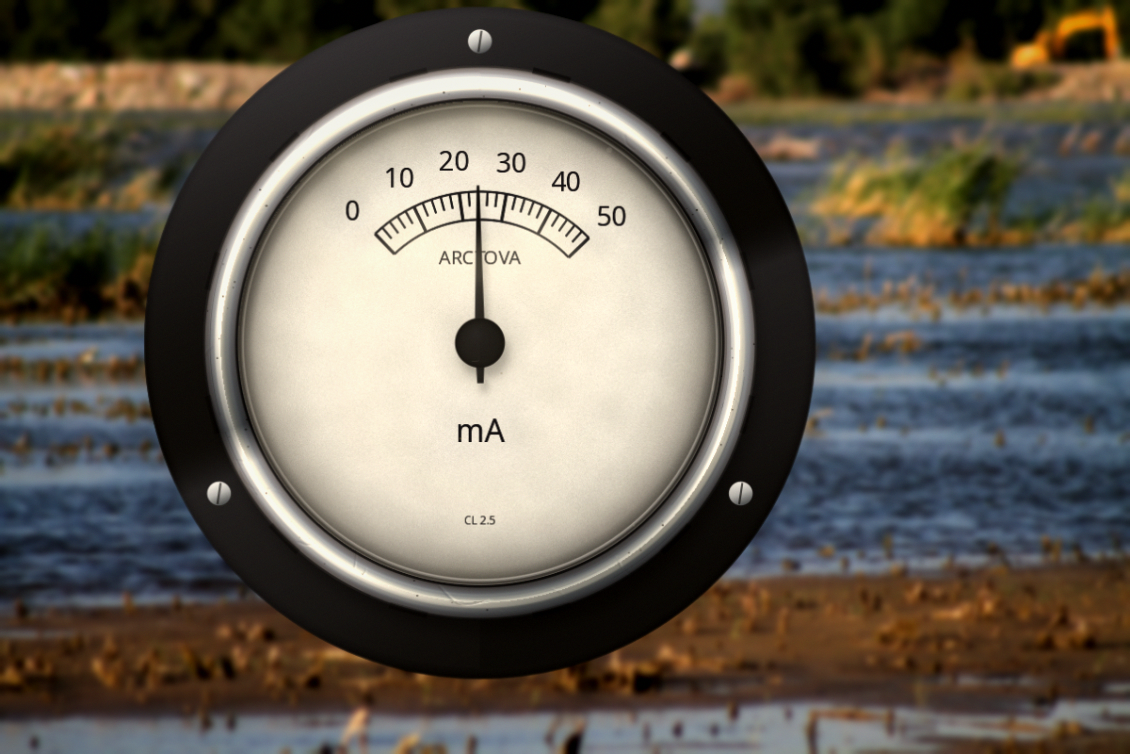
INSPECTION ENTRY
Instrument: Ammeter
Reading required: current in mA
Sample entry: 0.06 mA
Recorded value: 24 mA
